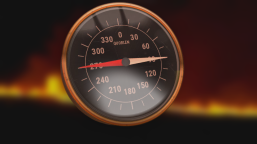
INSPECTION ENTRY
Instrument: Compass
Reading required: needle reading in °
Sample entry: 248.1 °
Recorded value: 270 °
